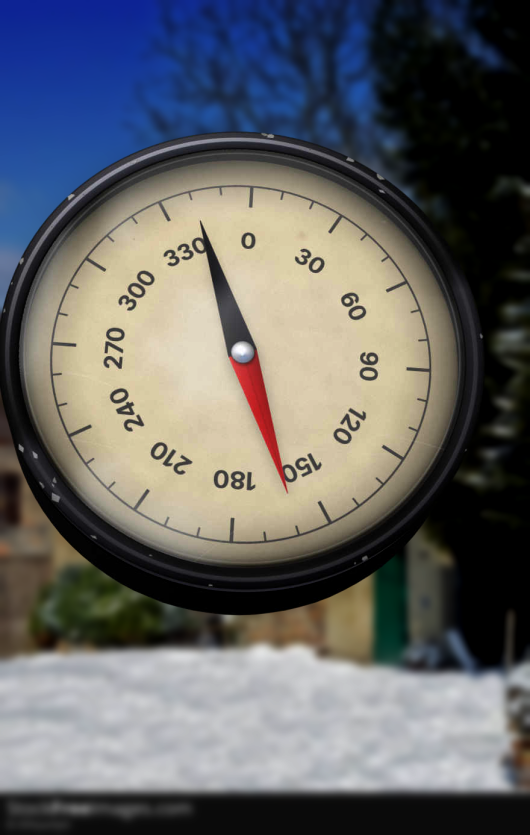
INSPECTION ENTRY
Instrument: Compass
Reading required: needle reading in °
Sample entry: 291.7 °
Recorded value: 160 °
